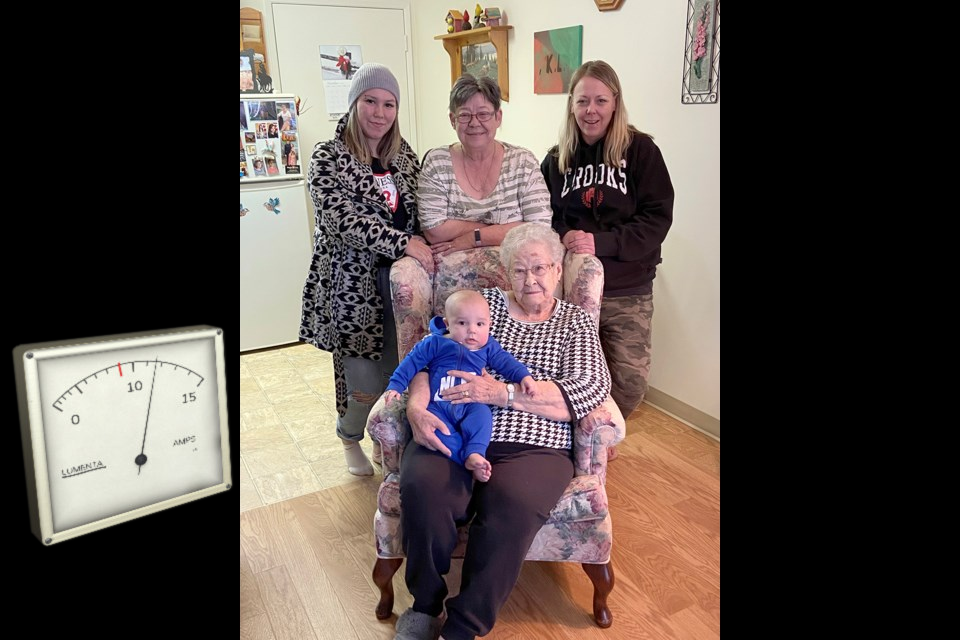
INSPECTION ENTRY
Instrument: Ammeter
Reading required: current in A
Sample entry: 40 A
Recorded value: 11.5 A
